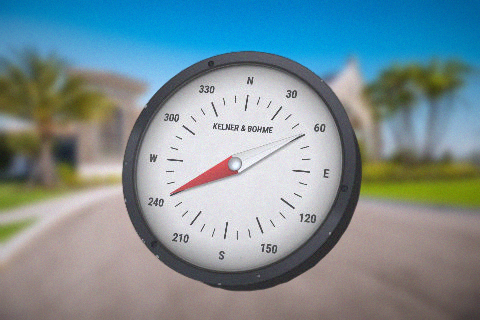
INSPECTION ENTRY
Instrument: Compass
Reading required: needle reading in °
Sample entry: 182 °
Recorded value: 240 °
